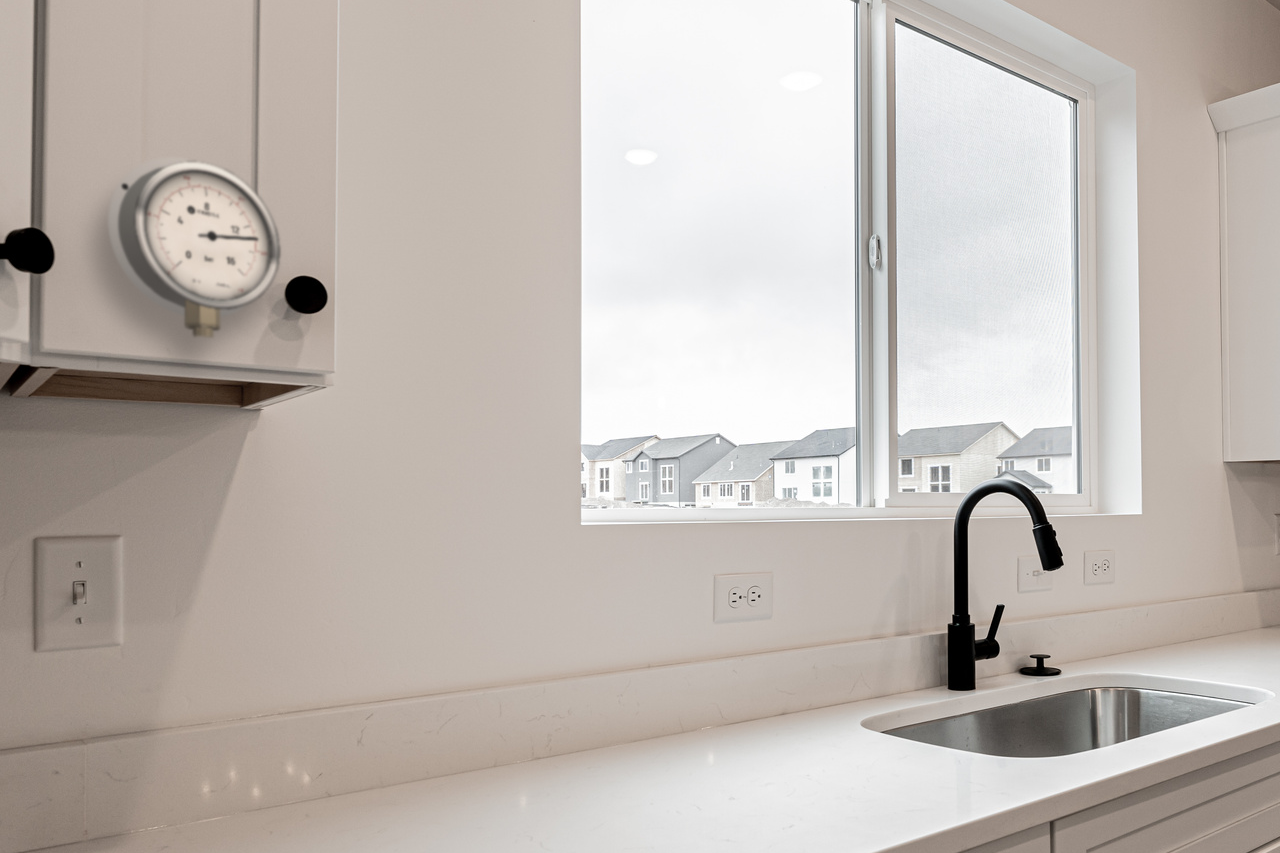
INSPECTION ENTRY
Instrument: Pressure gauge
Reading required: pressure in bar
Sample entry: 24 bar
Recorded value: 13 bar
